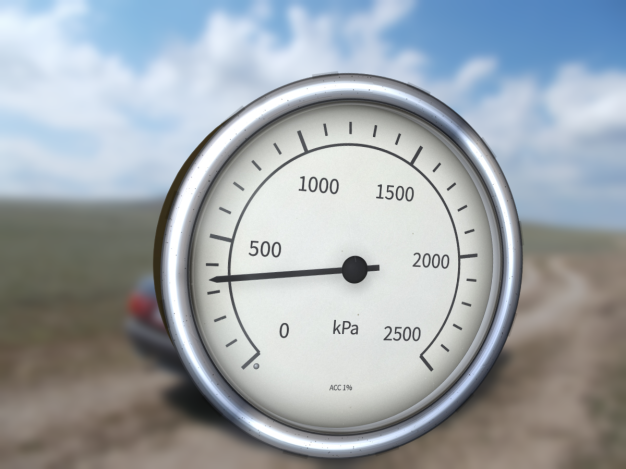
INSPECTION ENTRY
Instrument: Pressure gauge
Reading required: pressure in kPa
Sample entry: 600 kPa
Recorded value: 350 kPa
